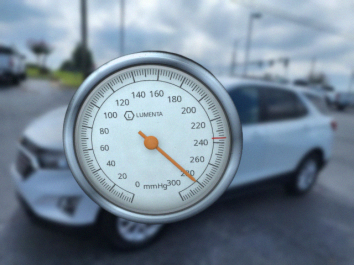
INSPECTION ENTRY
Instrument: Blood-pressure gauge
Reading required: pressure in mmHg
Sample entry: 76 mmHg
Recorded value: 280 mmHg
